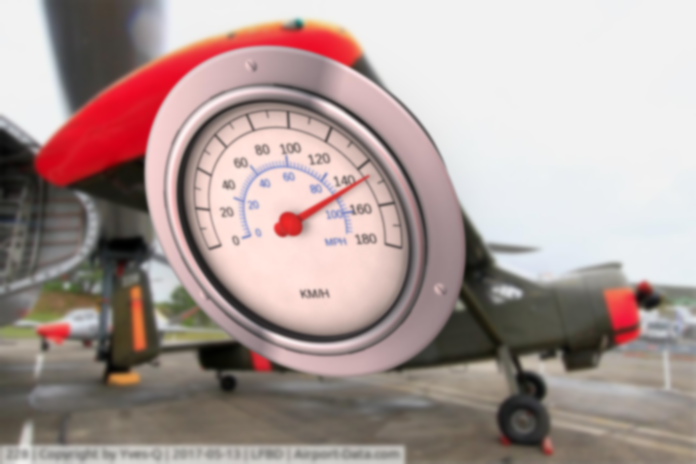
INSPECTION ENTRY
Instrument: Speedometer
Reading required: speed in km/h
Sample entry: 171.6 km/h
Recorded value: 145 km/h
